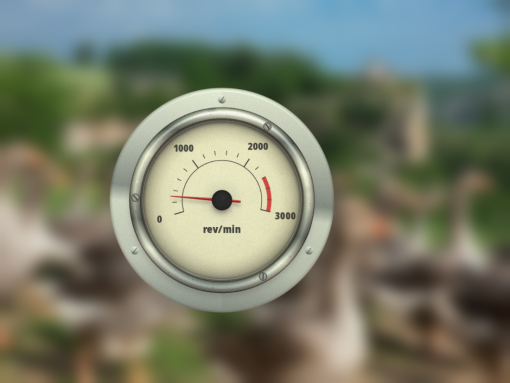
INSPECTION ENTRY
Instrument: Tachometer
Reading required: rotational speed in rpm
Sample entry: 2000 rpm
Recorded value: 300 rpm
